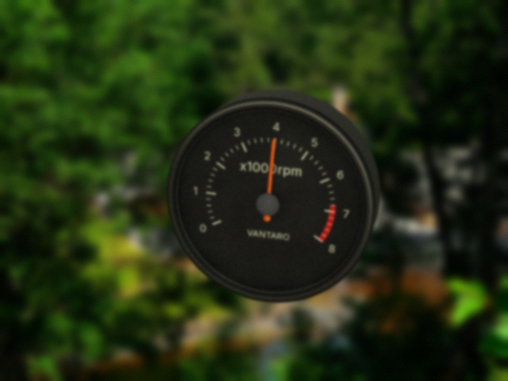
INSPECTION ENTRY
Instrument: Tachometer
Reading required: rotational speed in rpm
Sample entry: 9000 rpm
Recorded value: 4000 rpm
